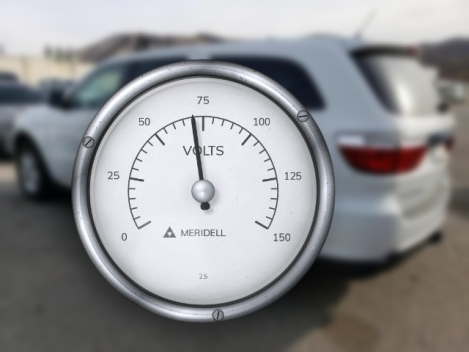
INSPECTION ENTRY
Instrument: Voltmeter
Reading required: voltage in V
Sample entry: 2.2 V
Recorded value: 70 V
